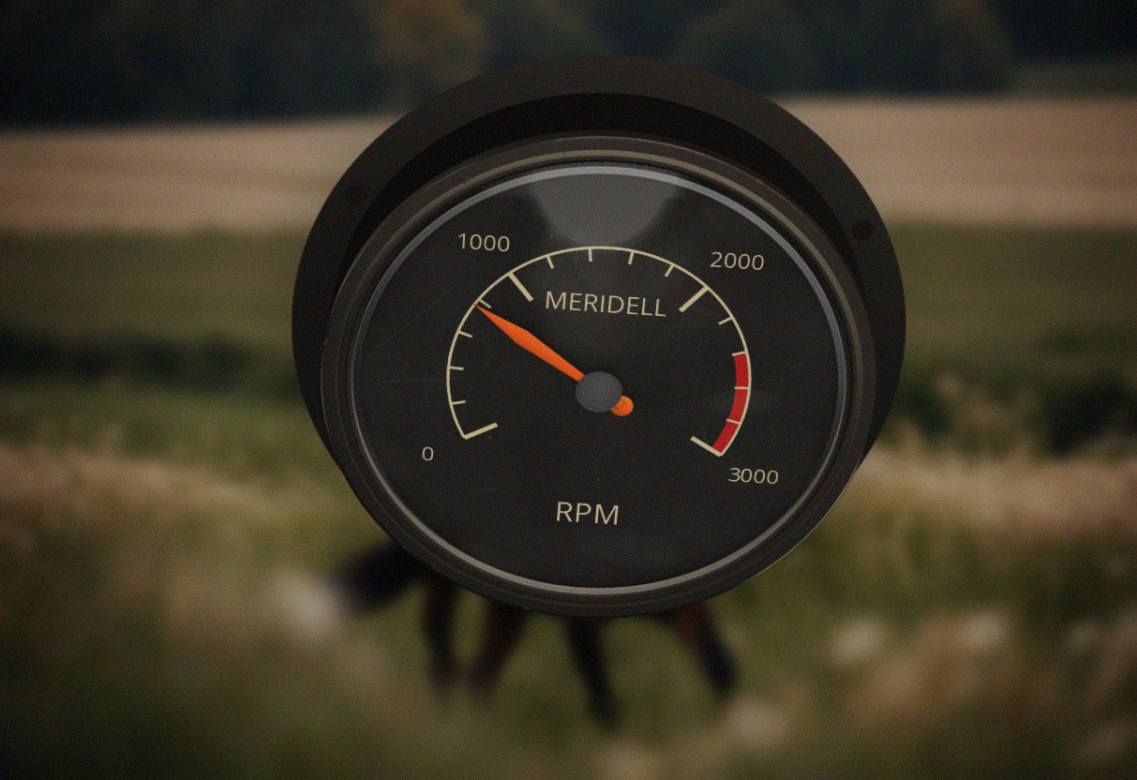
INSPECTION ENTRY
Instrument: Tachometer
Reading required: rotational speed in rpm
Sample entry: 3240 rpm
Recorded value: 800 rpm
